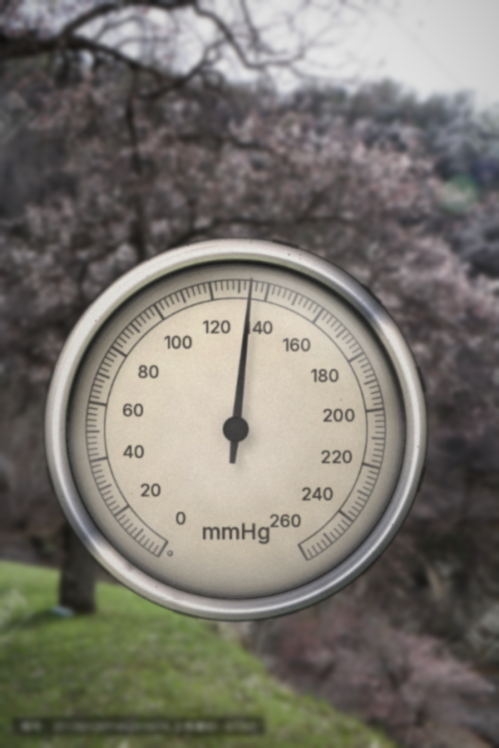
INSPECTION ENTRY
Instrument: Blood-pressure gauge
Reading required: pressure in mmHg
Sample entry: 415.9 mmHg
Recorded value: 134 mmHg
